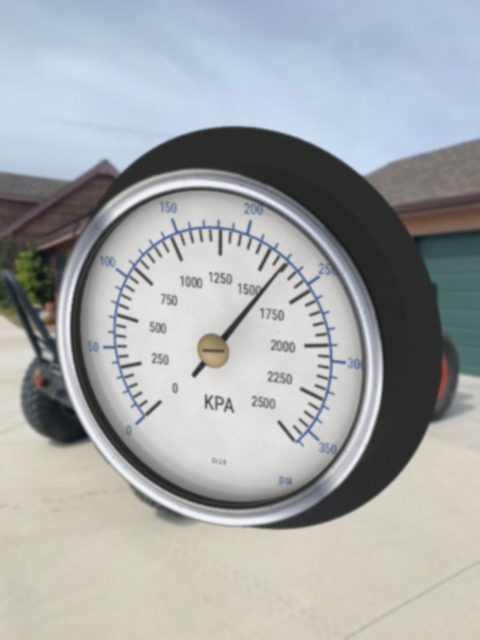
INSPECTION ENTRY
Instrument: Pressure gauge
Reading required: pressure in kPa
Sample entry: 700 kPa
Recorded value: 1600 kPa
